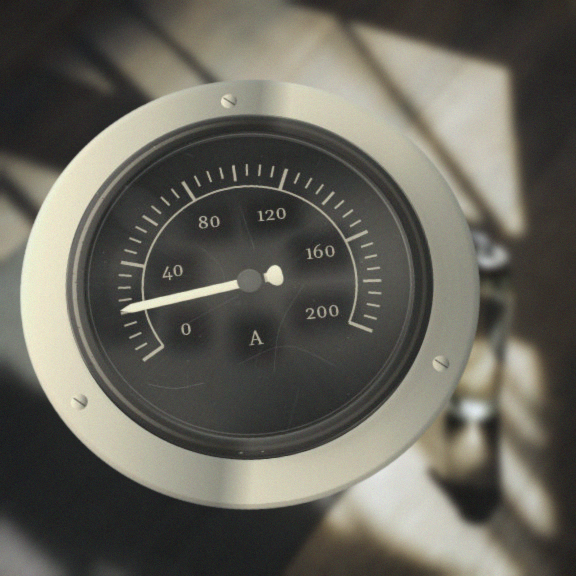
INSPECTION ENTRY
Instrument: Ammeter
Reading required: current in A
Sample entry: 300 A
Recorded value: 20 A
